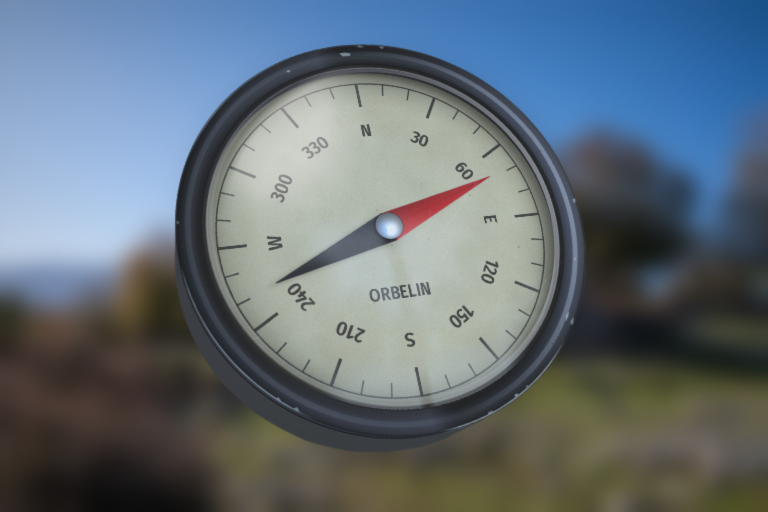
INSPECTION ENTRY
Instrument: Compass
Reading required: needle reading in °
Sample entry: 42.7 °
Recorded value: 70 °
